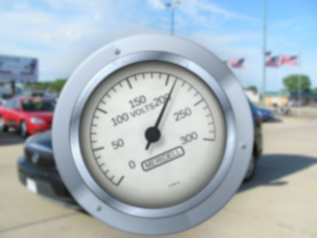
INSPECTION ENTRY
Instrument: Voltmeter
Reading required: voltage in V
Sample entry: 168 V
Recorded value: 210 V
